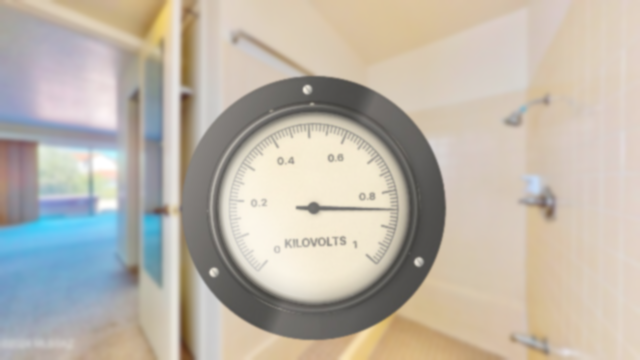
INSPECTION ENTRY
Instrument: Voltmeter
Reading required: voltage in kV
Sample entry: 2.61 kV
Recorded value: 0.85 kV
